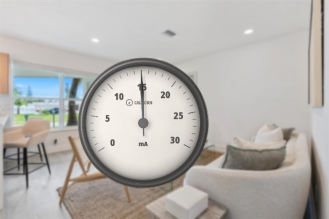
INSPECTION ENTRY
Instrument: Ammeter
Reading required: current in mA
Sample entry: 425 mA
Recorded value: 15 mA
